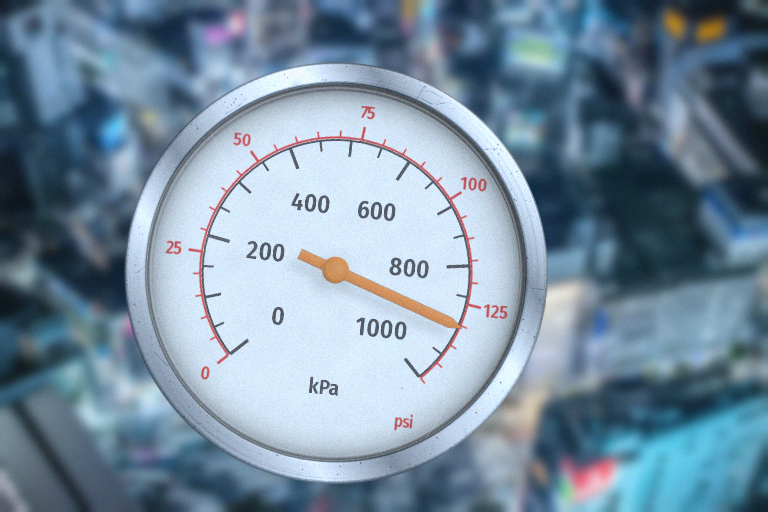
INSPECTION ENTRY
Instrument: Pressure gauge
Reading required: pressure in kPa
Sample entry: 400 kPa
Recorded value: 900 kPa
